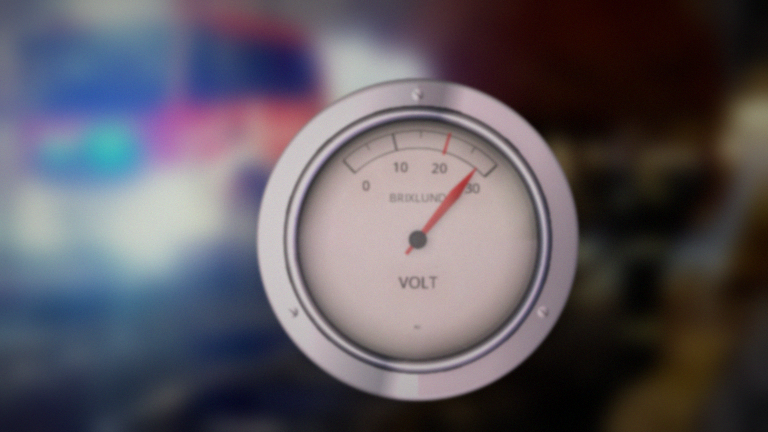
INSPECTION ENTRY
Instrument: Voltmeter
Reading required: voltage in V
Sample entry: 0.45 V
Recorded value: 27.5 V
